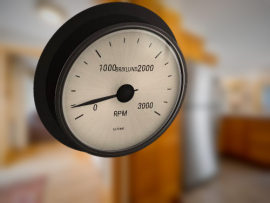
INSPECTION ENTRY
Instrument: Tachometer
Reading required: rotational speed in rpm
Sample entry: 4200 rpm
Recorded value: 200 rpm
